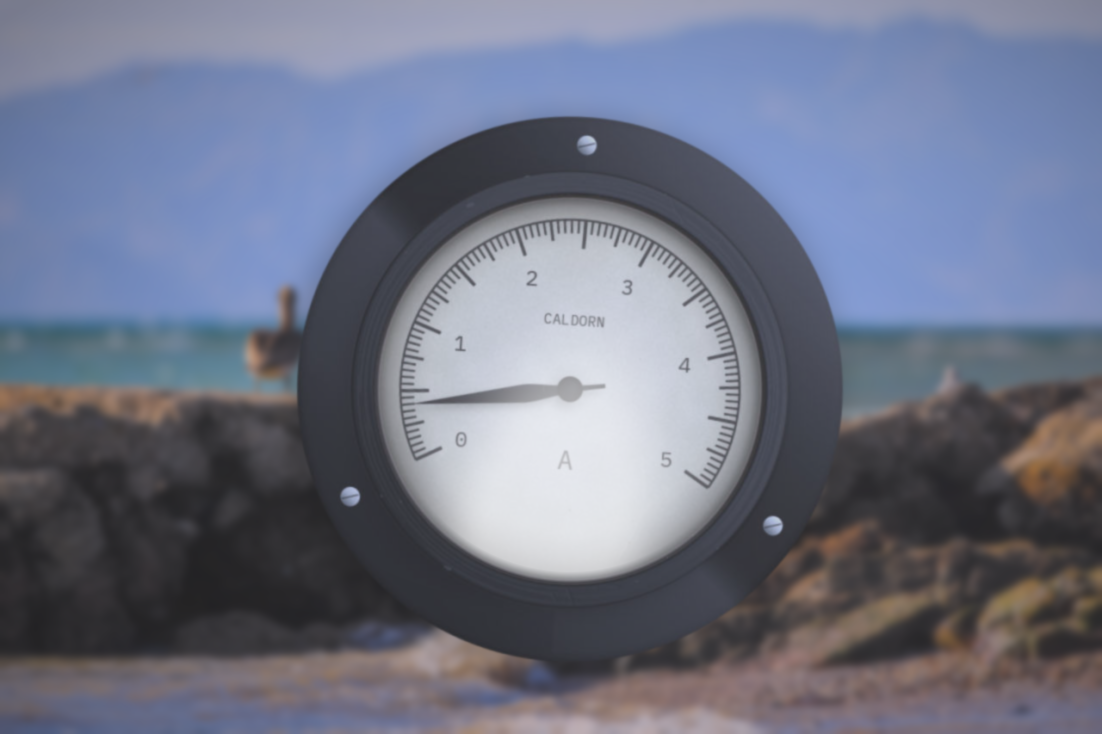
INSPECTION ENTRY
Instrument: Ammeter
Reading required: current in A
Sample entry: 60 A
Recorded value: 0.4 A
